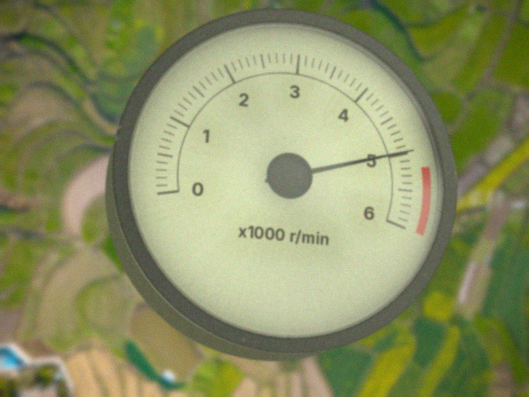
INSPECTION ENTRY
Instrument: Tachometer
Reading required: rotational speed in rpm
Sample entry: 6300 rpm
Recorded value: 5000 rpm
